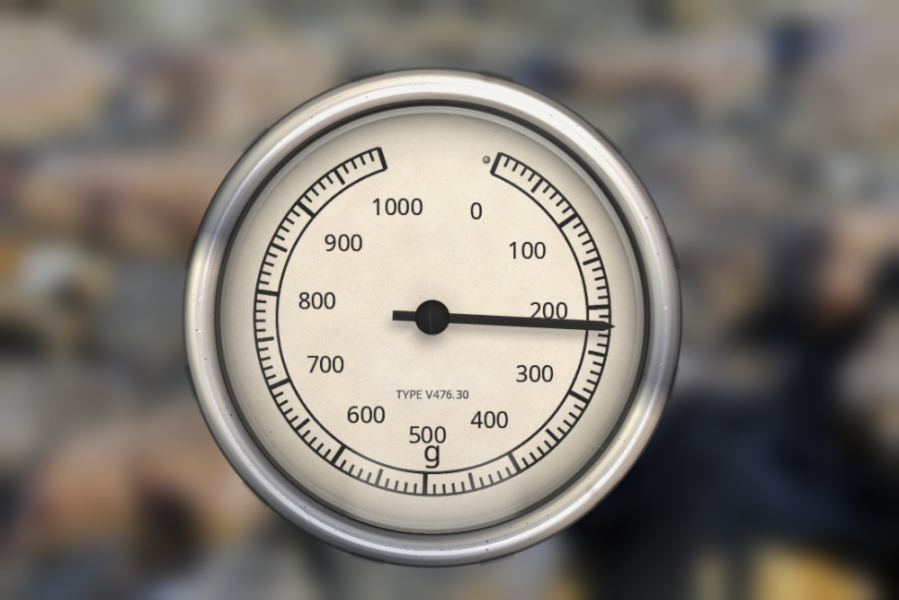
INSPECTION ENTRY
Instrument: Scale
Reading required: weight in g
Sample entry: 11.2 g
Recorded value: 220 g
